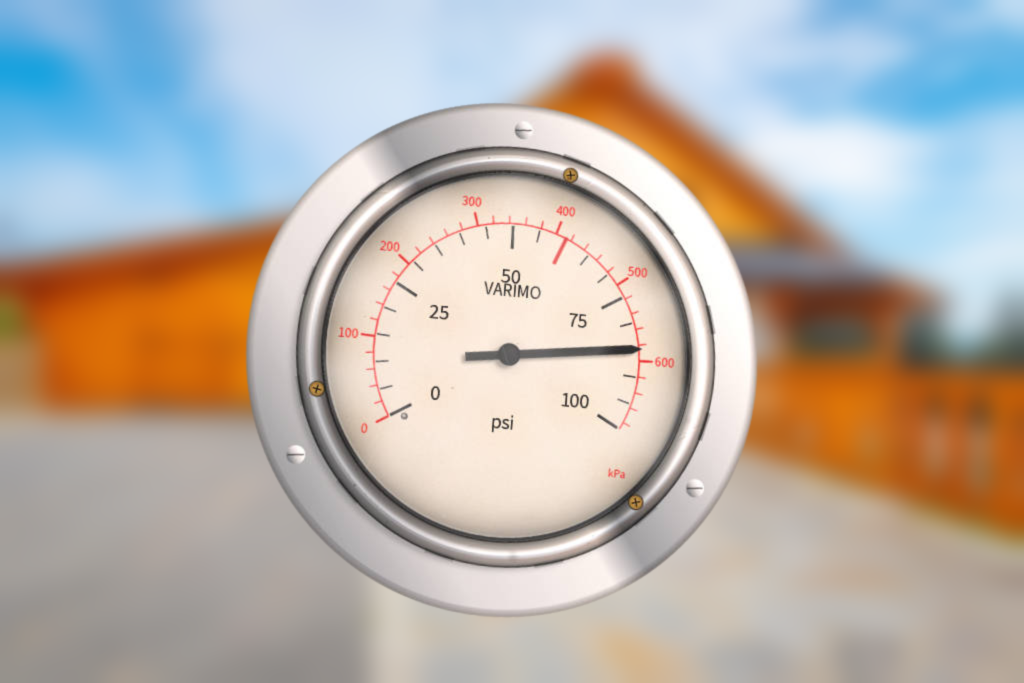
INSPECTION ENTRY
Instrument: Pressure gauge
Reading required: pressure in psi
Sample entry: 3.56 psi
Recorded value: 85 psi
